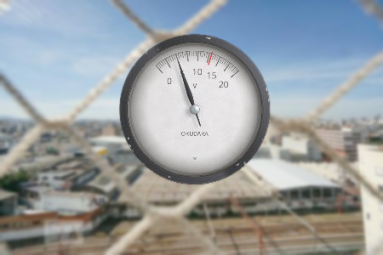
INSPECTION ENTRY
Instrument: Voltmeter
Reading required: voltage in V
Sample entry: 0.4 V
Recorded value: 5 V
